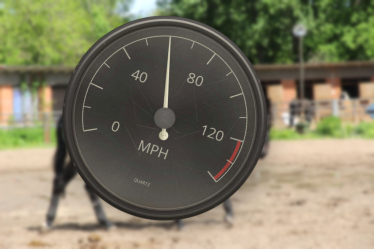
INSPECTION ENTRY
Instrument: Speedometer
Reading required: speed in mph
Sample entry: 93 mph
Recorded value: 60 mph
